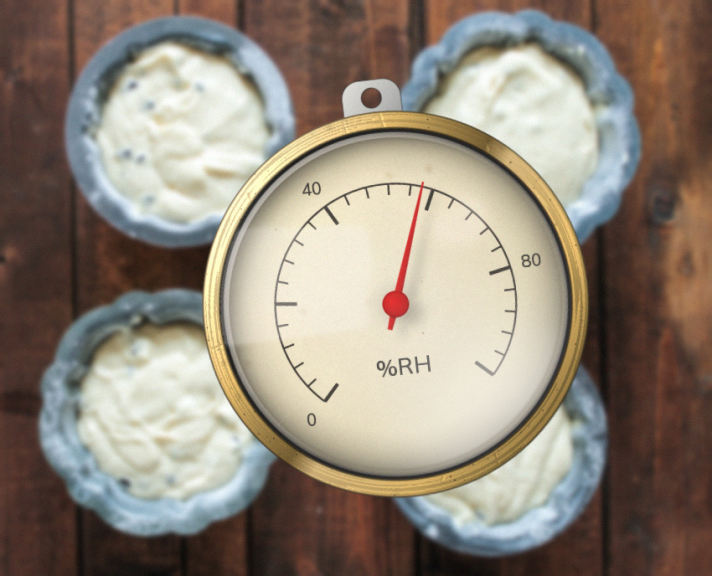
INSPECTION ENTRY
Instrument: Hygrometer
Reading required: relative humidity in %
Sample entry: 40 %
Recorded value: 58 %
